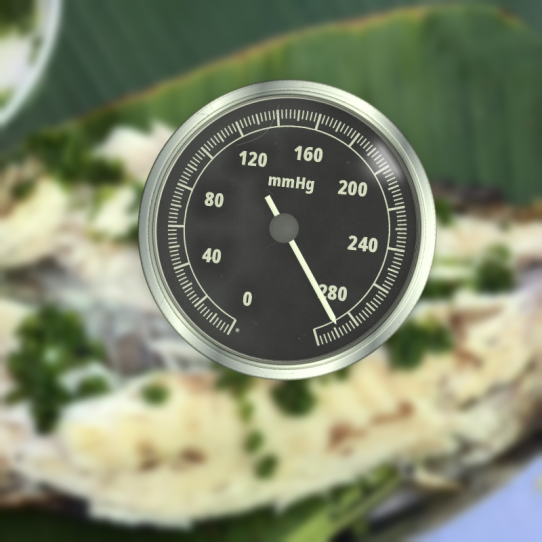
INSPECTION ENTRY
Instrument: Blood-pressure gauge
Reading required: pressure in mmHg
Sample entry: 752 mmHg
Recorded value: 288 mmHg
